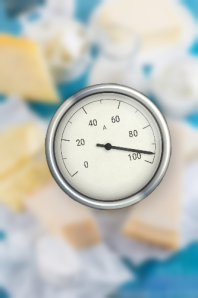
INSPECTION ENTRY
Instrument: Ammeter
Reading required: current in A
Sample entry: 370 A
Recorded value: 95 A
